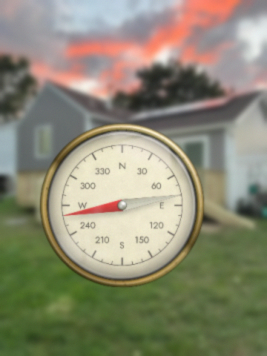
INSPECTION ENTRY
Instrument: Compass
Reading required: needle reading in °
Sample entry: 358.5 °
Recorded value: 260 °
